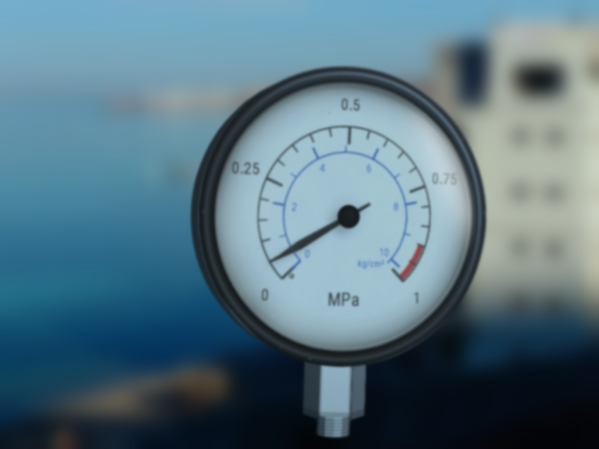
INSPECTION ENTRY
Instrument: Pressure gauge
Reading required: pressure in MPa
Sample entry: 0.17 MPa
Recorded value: 0.05 MPa
